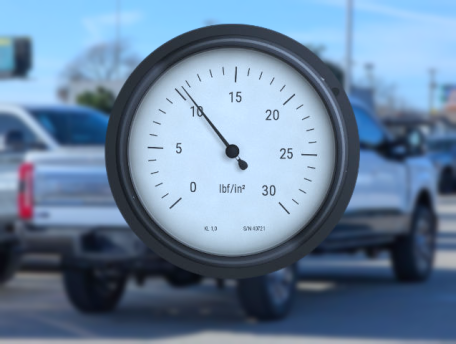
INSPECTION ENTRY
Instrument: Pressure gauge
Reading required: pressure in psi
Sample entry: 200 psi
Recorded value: 10.5 psi
